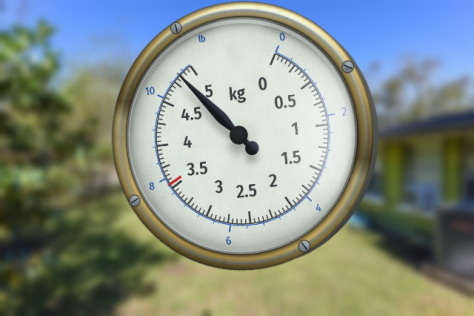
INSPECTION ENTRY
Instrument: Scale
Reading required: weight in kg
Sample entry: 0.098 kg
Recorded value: 4.85 kg
